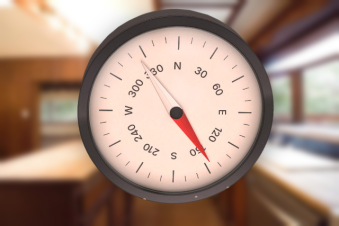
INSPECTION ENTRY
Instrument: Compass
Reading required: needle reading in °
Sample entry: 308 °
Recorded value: 145 °
